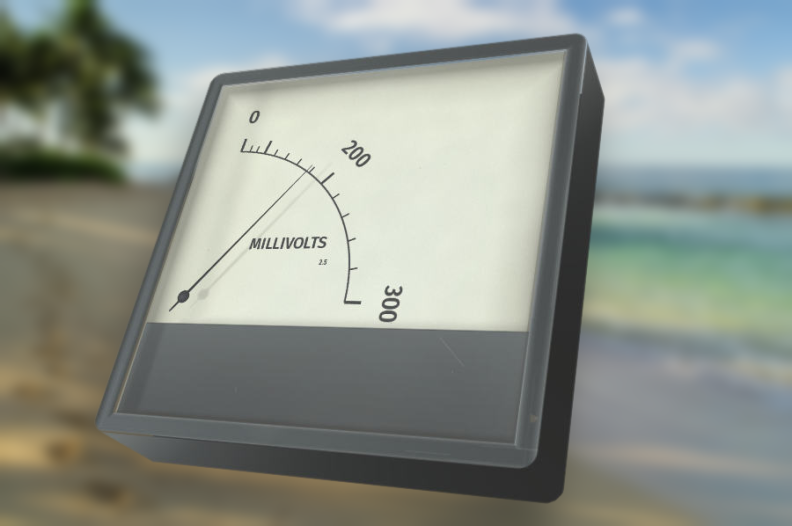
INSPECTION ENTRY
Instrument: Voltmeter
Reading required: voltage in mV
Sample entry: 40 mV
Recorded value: 180 mV
